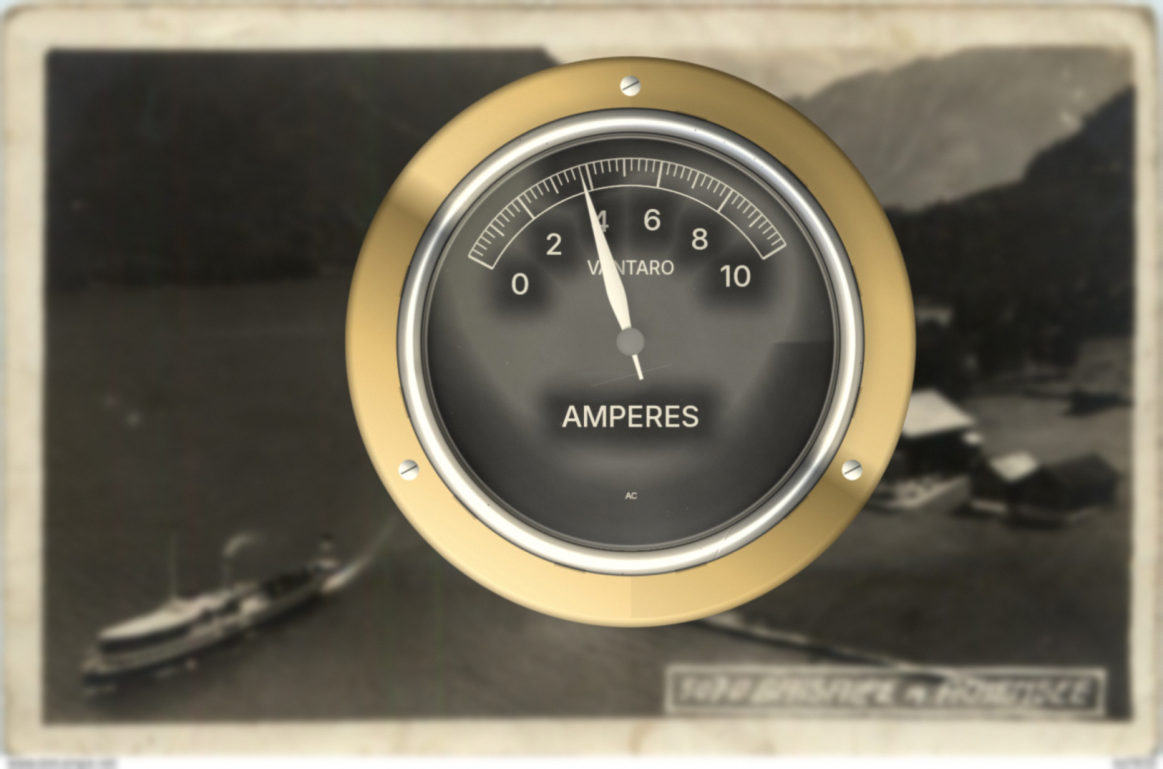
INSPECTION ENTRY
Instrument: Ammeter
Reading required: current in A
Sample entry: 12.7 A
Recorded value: 3.8 A
